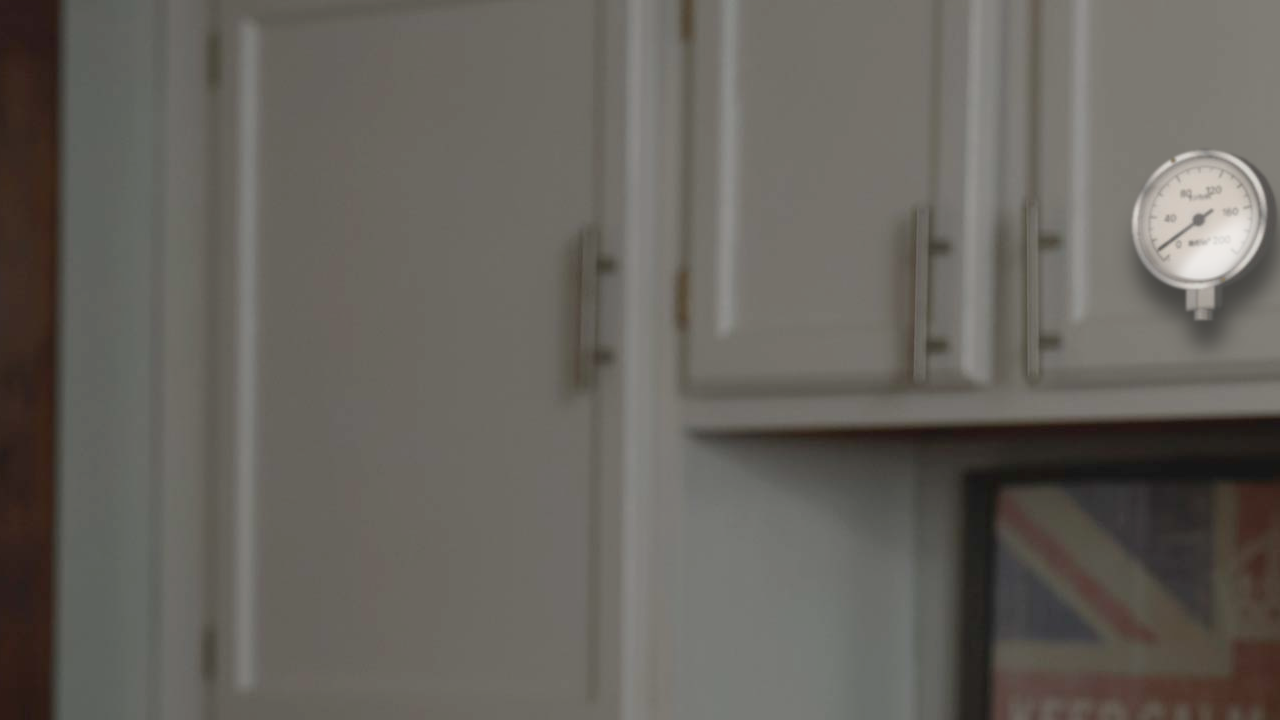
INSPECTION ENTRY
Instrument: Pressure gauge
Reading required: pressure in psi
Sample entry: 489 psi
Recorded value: 10 psi
